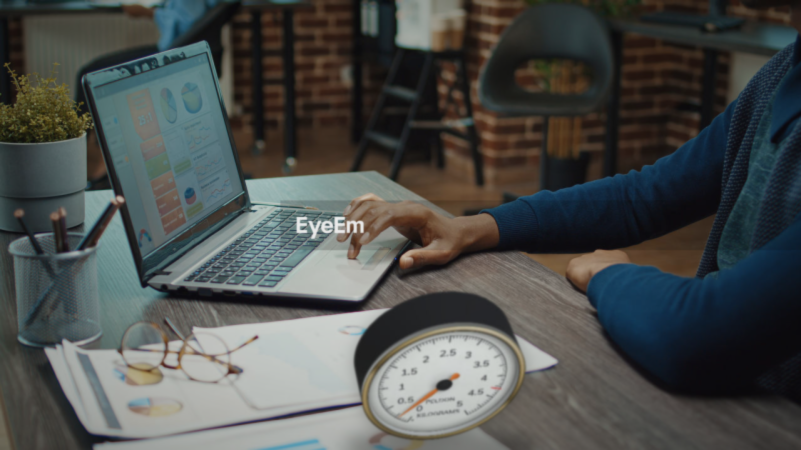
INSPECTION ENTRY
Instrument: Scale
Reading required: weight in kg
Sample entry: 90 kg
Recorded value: 0.25 kg
